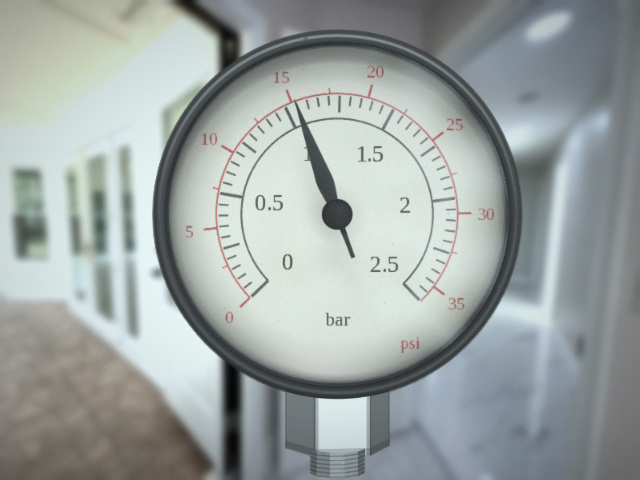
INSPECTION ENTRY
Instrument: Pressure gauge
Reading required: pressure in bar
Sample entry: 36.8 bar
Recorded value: 1.05 bar
